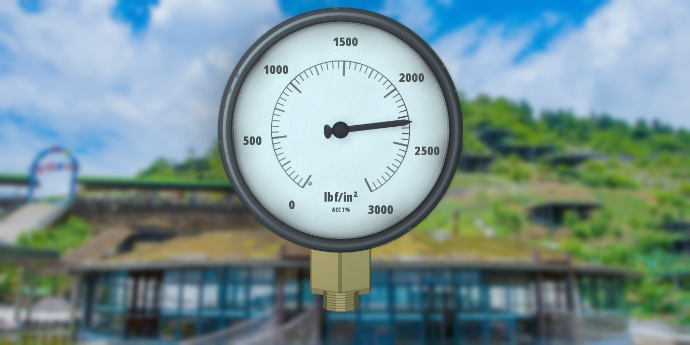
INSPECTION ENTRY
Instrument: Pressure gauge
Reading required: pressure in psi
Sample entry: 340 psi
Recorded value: 2300 psi
